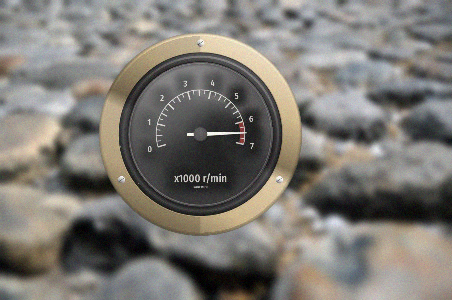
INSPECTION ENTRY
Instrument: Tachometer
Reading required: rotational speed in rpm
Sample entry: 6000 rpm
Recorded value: 6500 rpm
